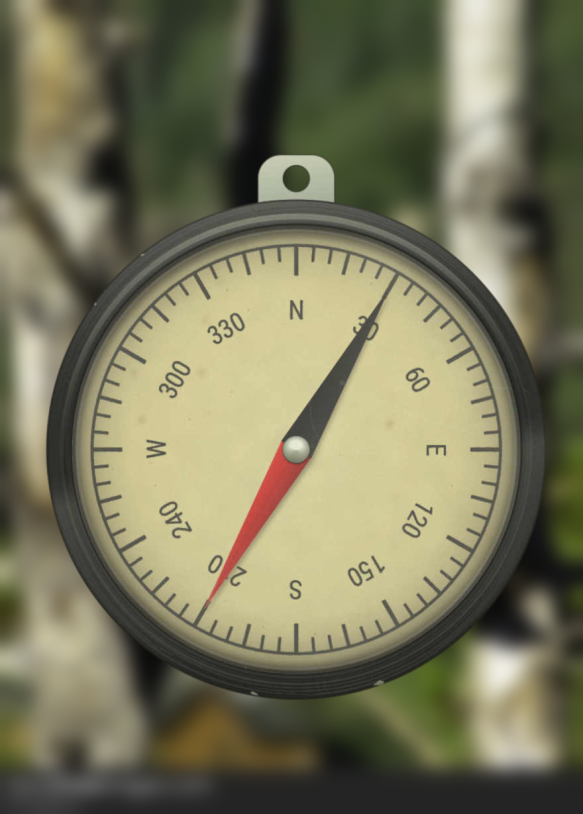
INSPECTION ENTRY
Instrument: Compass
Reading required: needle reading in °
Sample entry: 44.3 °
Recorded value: 210 °
